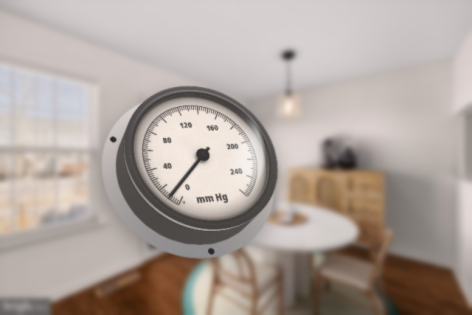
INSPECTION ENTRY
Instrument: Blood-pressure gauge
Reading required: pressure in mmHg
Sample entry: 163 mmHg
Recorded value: 10 mmHg
